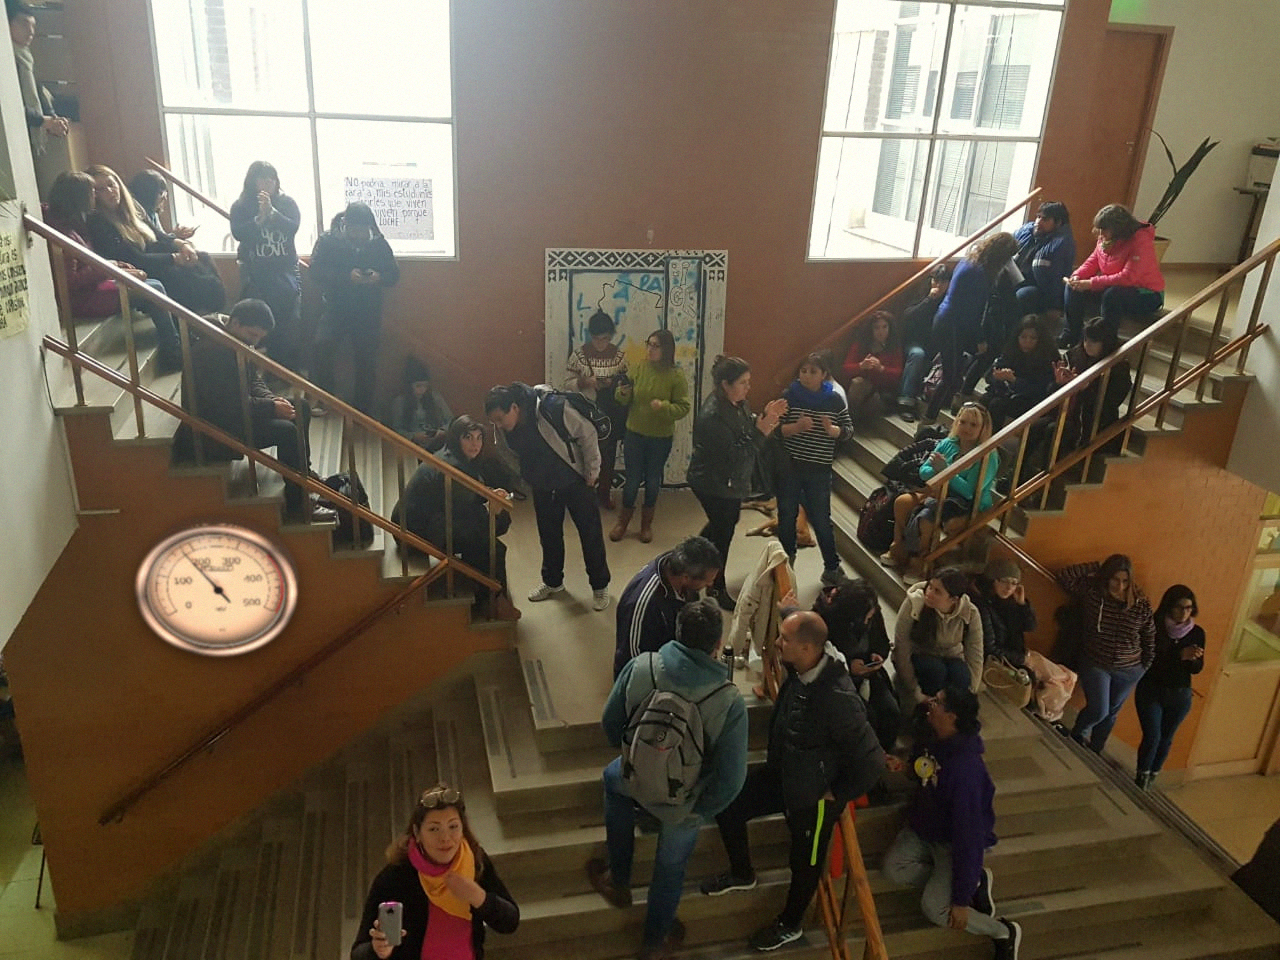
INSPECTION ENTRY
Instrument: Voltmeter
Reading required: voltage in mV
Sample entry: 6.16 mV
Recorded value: 180 mV
